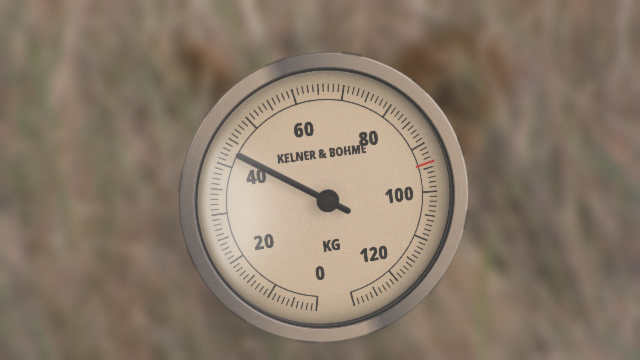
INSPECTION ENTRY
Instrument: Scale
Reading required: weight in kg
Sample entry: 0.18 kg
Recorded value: 43 kg
